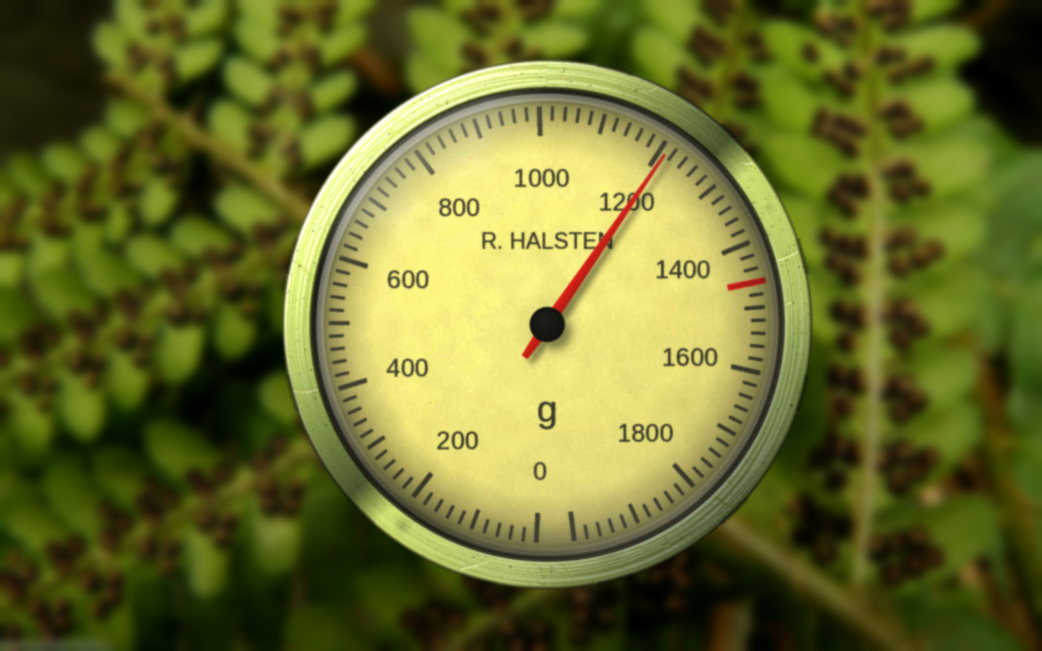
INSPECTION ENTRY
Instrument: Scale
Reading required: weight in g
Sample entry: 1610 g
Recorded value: 1210 g
